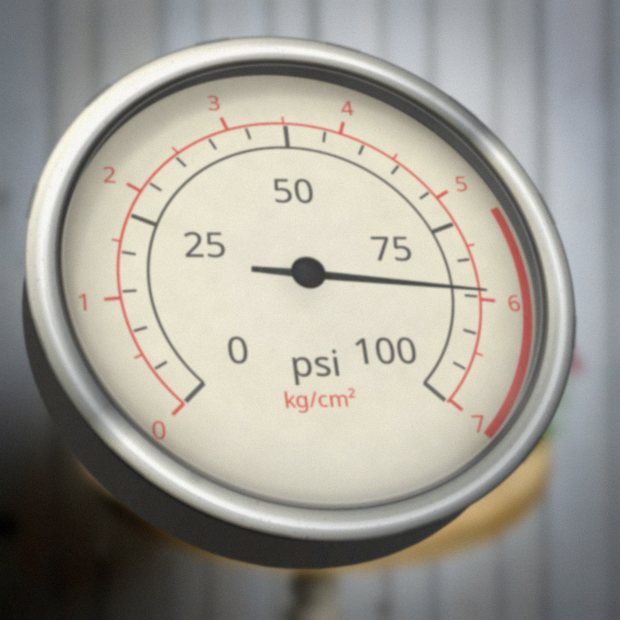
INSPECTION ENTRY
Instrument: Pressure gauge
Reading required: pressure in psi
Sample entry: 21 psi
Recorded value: 85 psi
